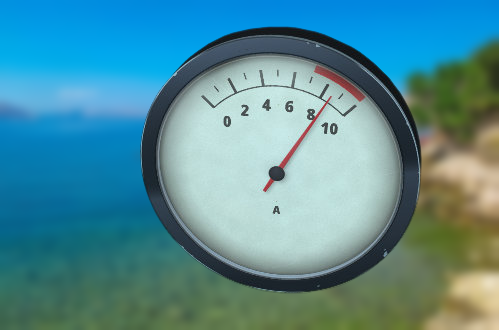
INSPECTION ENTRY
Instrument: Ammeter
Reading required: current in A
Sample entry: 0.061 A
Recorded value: 8.5 A
